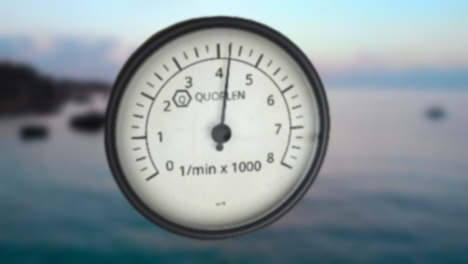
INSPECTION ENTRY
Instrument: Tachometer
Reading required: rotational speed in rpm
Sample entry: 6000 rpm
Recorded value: 4250 rpm
